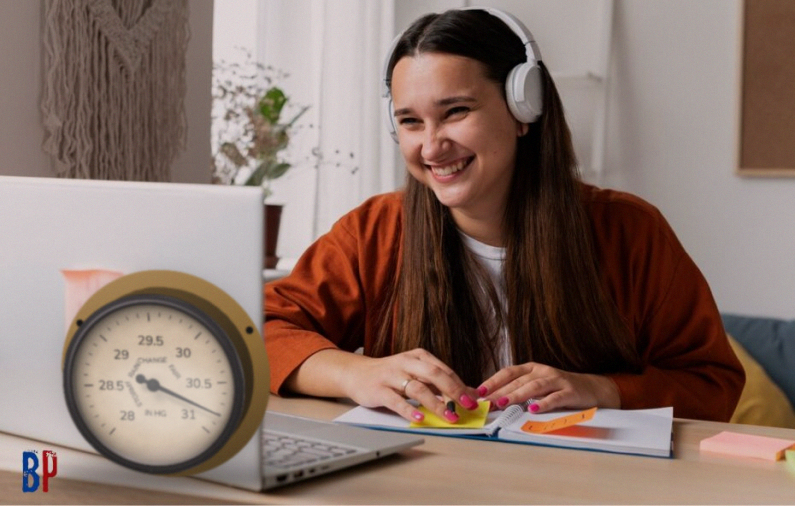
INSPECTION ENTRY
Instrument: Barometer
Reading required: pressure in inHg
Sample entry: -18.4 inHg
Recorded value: 30.8 inHg
